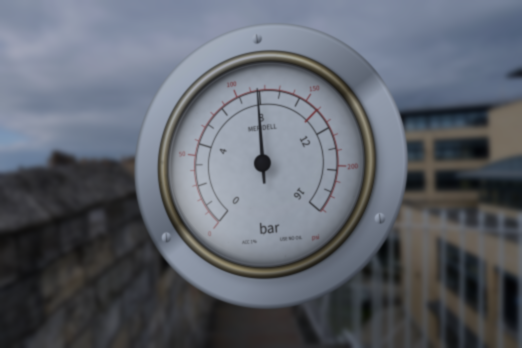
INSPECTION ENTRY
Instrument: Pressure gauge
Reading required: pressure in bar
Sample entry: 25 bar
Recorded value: 8 bar
